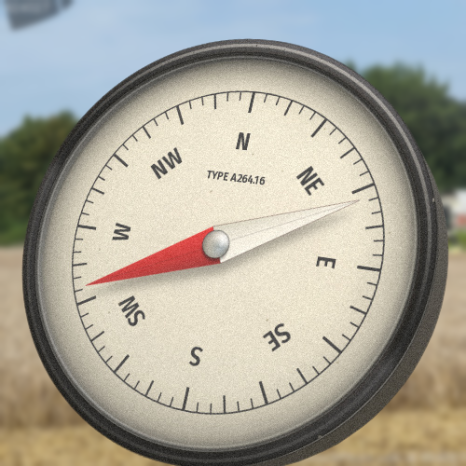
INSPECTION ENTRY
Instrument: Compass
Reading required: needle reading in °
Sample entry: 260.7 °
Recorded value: 245 °
